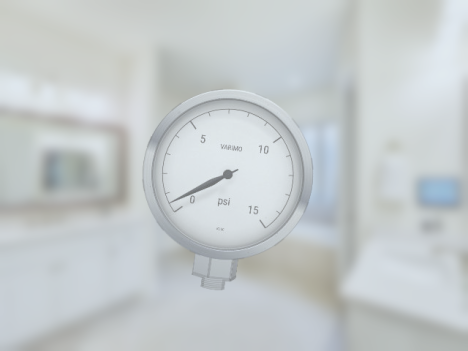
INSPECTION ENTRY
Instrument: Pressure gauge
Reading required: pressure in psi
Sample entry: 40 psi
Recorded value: 0.5 psi
